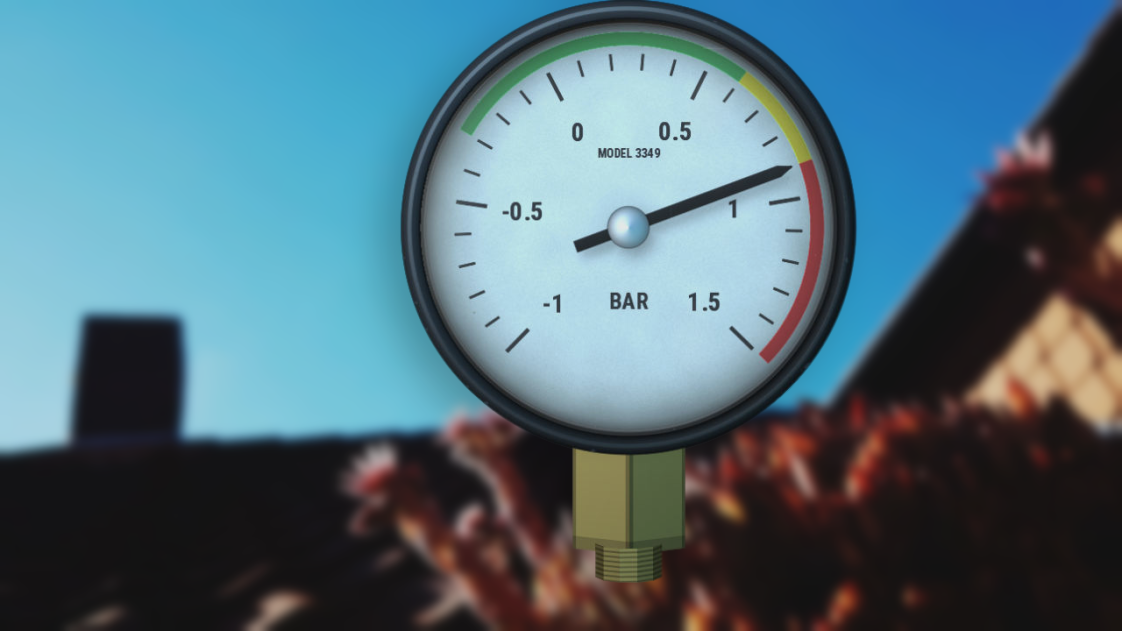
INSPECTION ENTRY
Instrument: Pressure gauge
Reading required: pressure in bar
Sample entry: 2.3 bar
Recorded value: 0.9 bar
